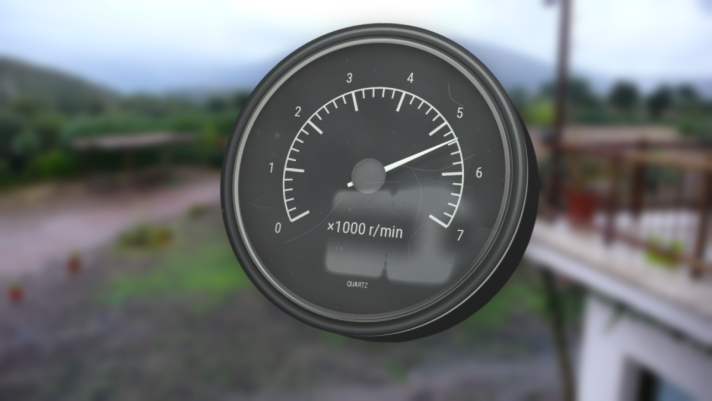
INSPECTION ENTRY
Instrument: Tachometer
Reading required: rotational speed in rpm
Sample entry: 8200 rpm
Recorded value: 5400 rpm
